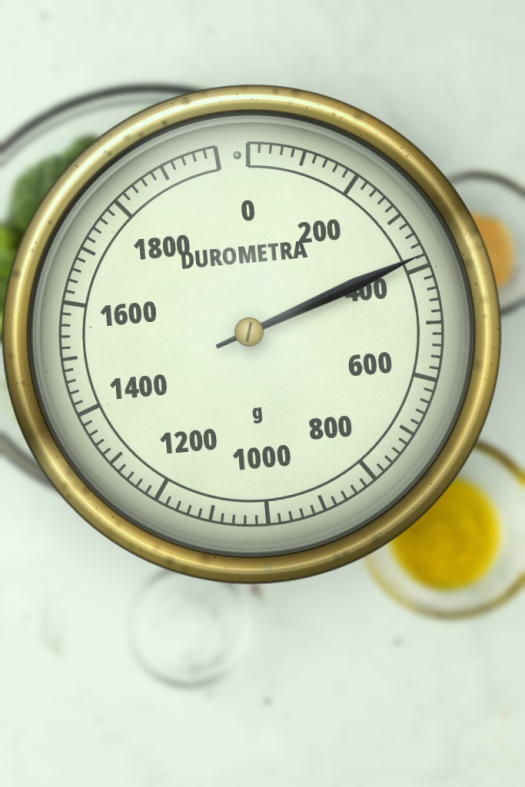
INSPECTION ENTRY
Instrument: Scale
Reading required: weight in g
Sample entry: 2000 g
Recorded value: 380 g
